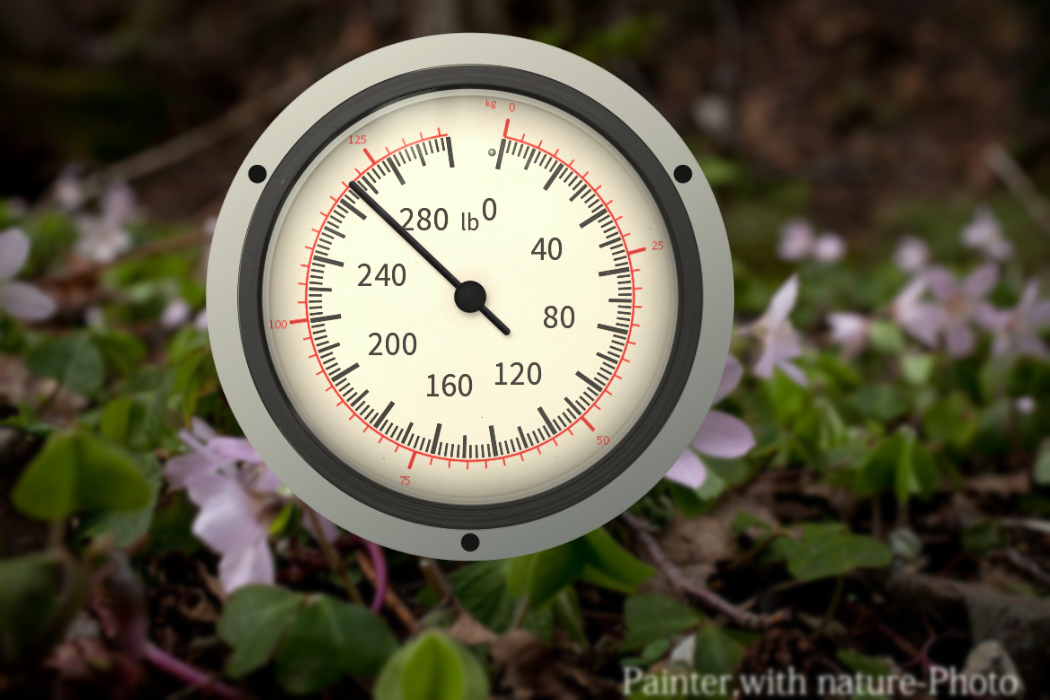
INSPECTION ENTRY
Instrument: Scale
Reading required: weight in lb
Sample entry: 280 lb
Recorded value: 266 lb
